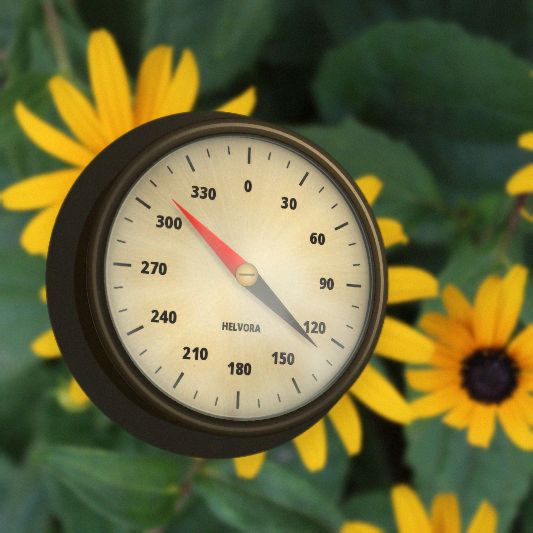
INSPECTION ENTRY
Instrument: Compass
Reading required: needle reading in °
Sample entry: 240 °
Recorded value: 310 °
